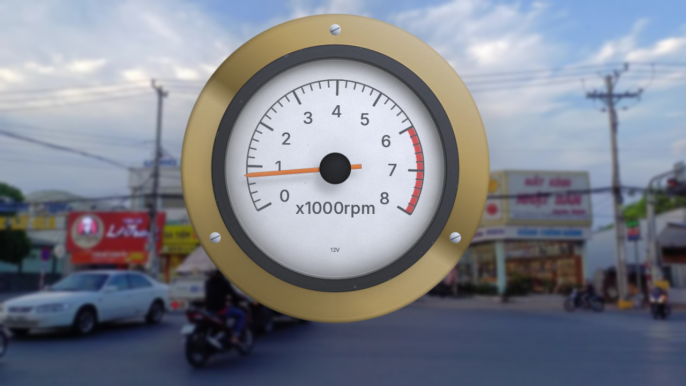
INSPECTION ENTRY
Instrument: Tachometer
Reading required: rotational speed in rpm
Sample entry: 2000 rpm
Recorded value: 800 rpm
